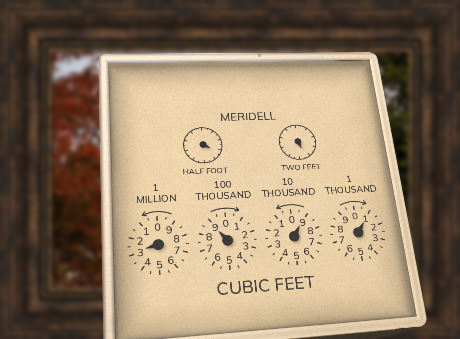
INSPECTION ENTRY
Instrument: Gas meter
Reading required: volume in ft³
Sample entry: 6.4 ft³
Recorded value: 289100 ft³
